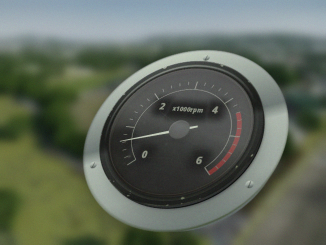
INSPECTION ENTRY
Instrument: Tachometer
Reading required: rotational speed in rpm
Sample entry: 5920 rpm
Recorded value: 600 rpm
